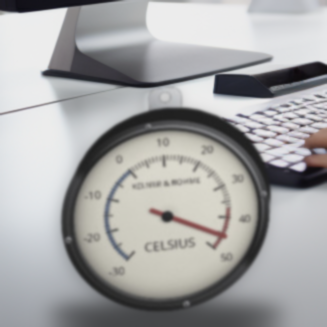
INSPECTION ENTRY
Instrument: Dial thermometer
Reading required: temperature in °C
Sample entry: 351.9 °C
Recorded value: 45 °C
